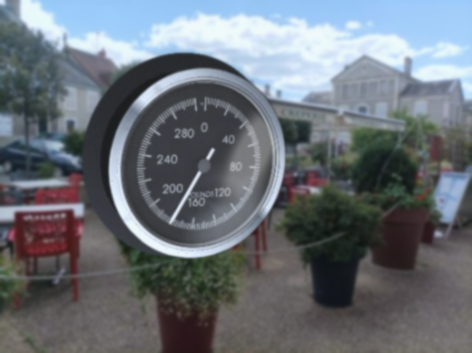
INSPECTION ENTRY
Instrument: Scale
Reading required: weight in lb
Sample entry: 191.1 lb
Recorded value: 180 lb
